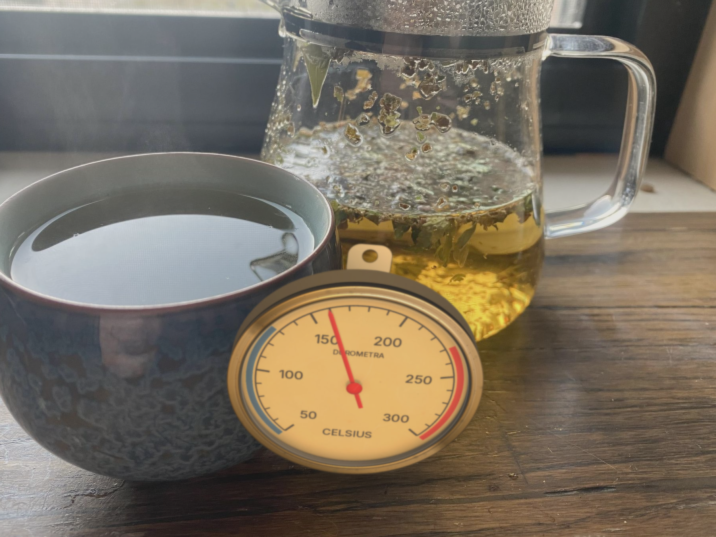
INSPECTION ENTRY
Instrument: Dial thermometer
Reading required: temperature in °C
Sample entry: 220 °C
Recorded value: 160 °C
